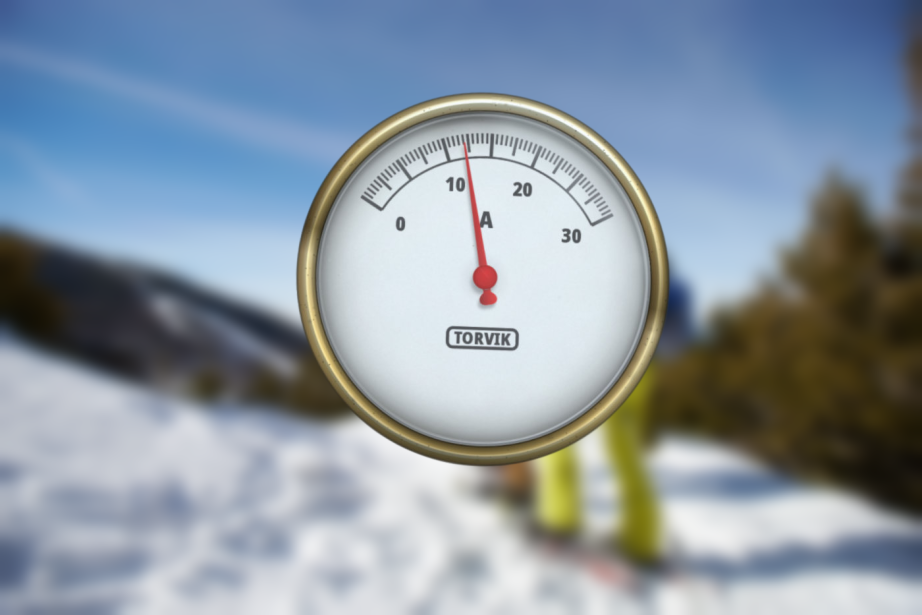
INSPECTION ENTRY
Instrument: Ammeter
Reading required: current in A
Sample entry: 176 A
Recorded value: 12 A
